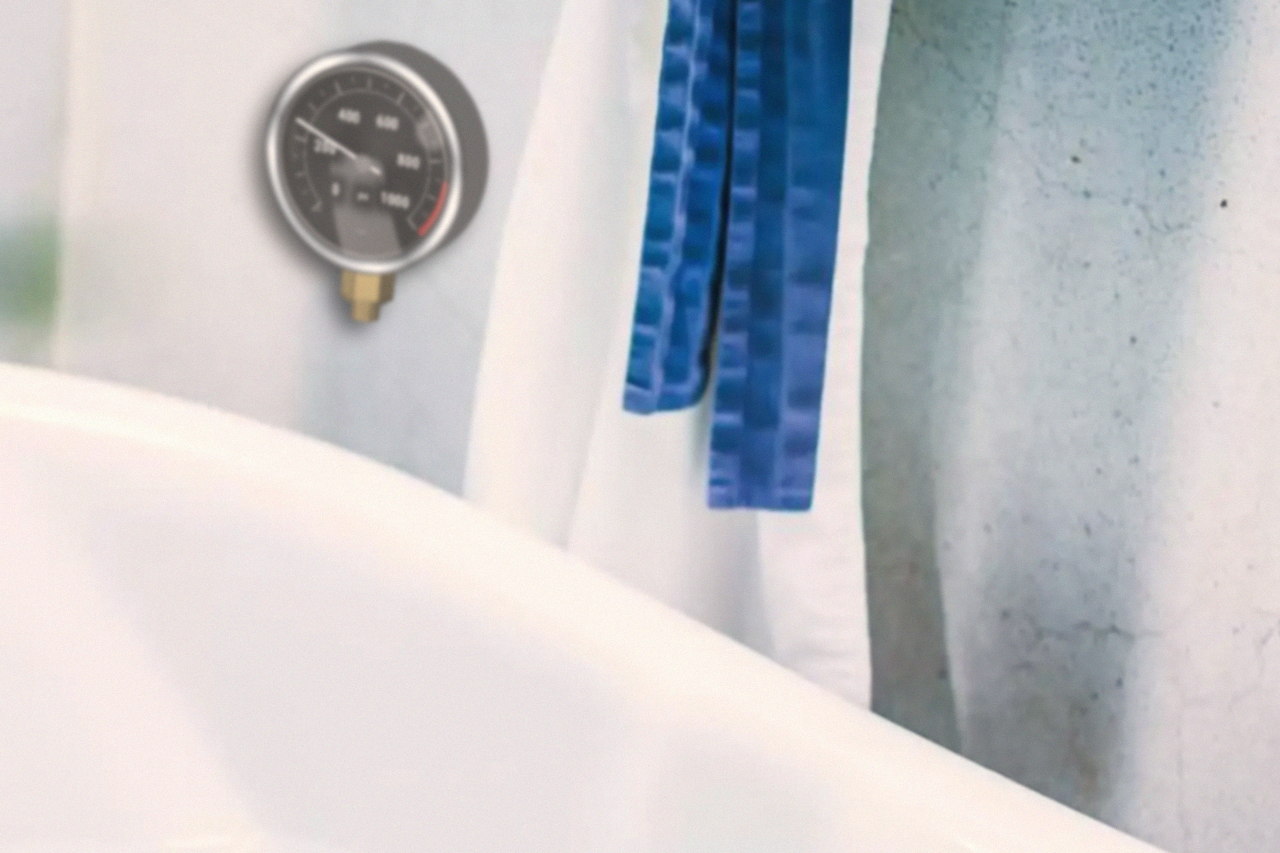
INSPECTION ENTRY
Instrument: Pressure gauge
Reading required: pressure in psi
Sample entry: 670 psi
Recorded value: 250 psi
